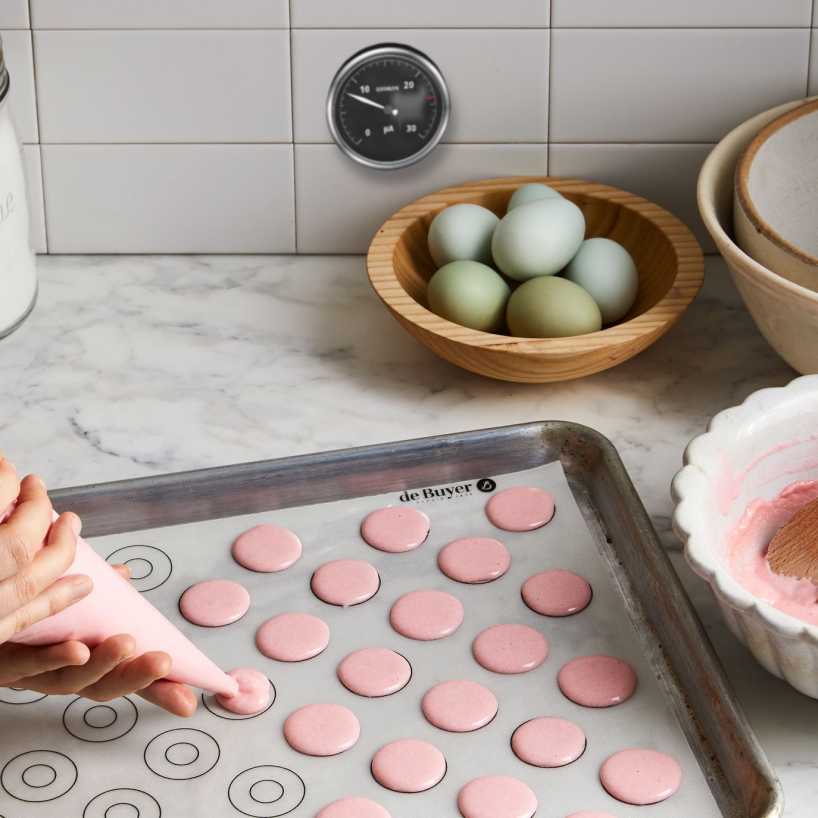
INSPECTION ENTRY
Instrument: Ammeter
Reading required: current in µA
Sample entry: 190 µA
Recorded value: 8 µA
